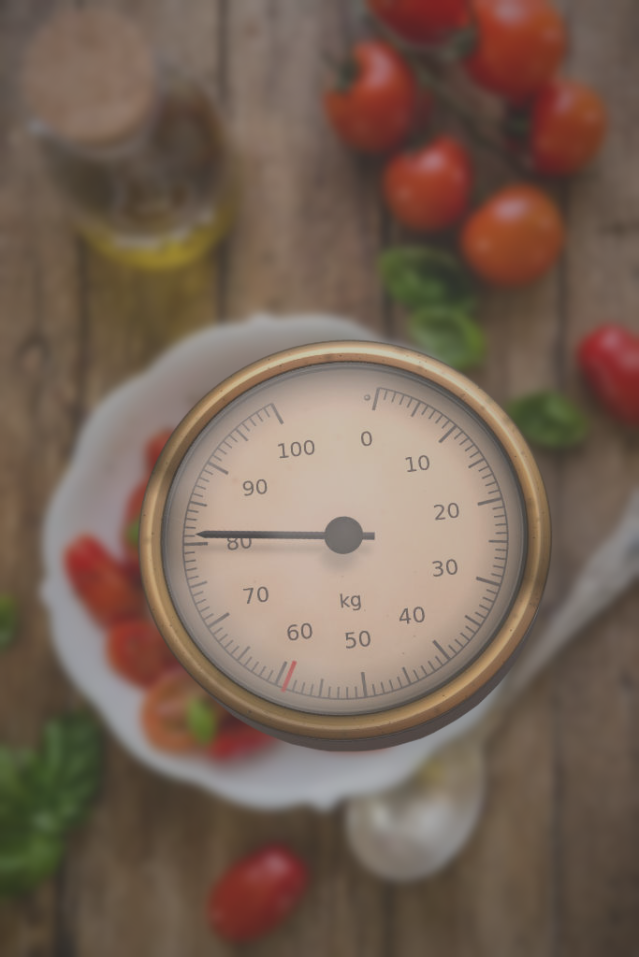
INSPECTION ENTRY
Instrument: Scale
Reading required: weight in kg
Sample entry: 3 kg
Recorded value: 81 kg
